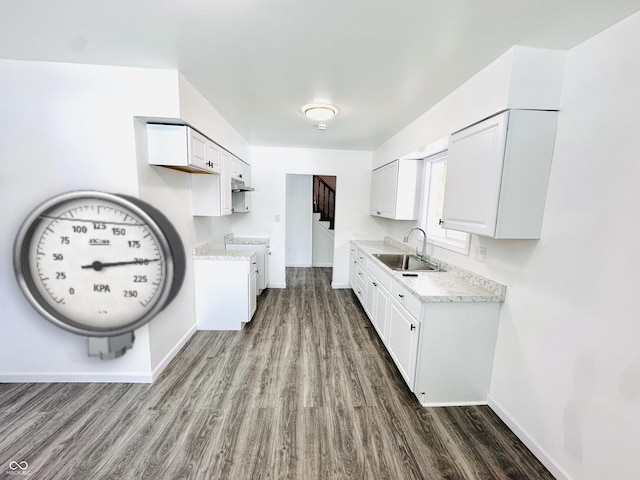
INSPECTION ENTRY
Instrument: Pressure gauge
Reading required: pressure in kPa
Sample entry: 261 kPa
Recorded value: 200 kPa
